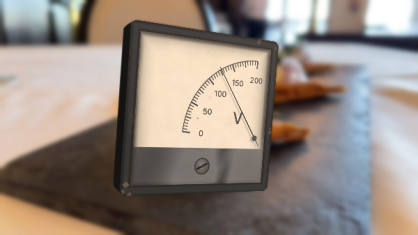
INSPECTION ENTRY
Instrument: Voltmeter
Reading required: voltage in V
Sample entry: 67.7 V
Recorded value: 125 V
